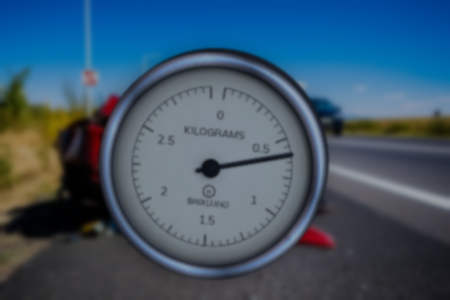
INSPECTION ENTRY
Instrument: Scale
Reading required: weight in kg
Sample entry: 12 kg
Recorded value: 0.6 kg
